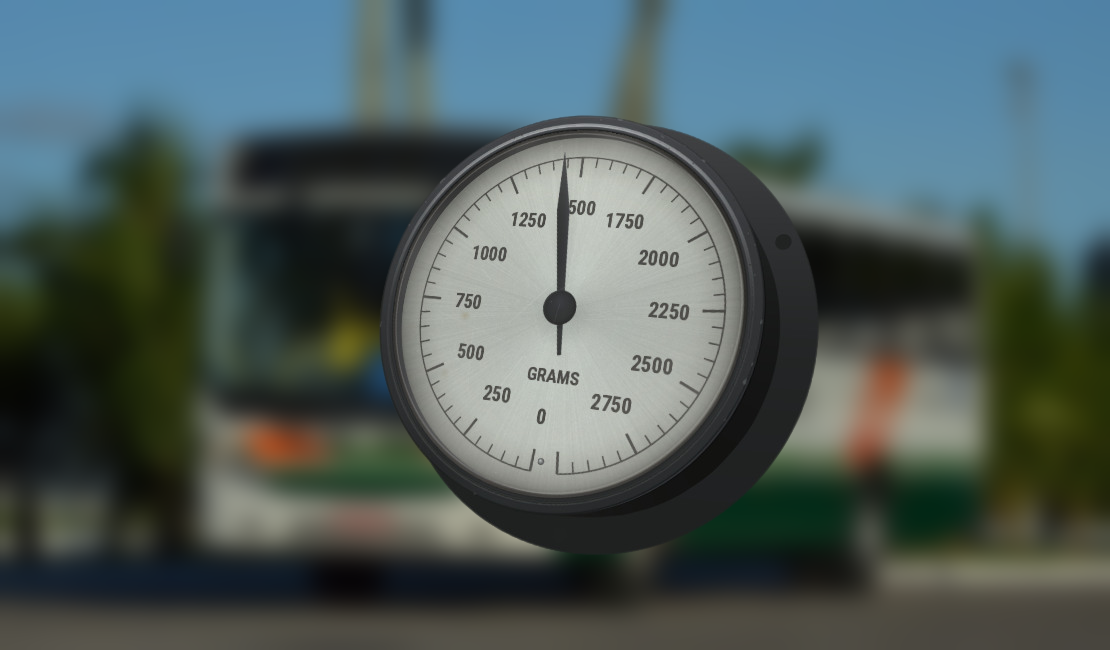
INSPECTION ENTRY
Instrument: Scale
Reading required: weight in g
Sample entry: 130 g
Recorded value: 1450 g
